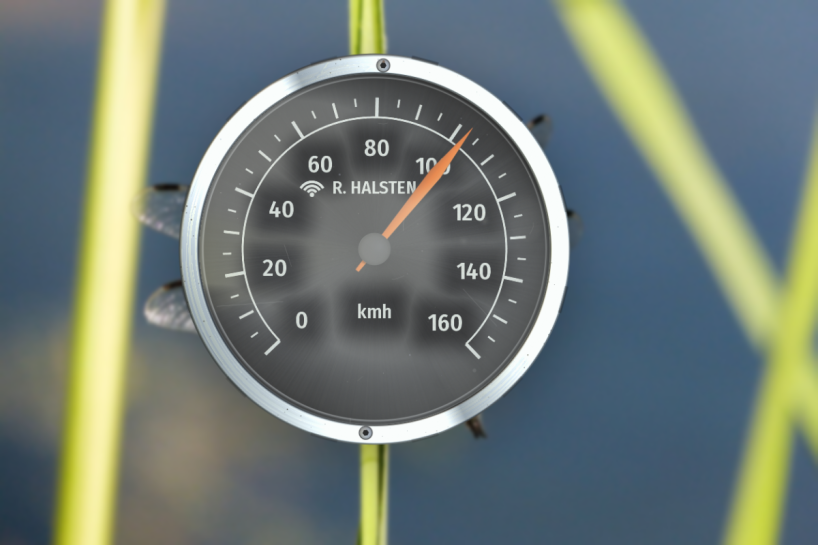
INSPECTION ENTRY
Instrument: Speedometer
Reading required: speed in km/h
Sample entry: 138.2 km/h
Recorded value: 102.5 km/h
